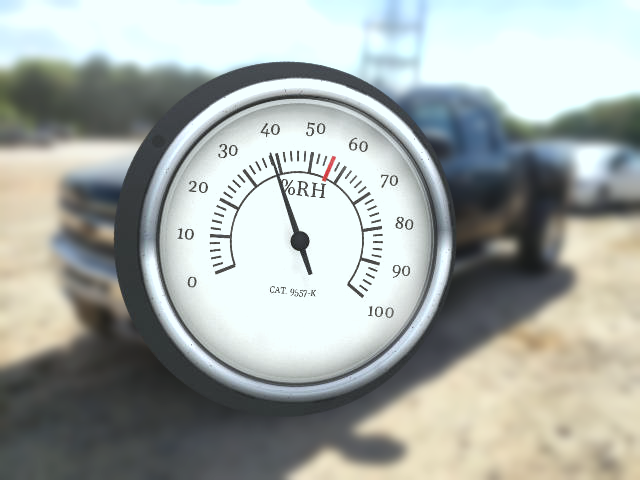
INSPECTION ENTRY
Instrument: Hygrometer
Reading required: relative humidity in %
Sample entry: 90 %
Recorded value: 38 %
